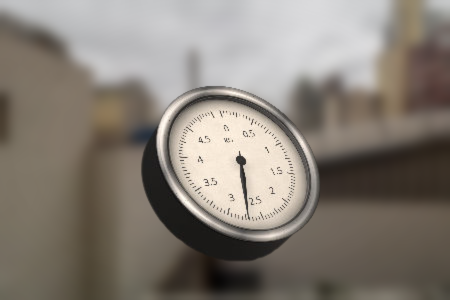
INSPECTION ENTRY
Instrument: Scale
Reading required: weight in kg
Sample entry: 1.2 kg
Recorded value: 2.75 kg
